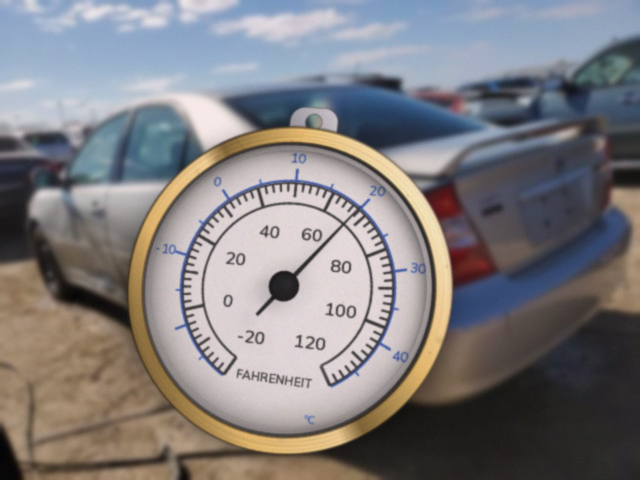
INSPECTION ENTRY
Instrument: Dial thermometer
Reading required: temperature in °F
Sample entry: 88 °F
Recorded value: 68 °F
